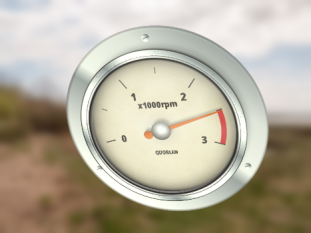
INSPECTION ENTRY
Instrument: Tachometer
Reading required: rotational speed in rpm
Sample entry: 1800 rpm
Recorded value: 2500 rpm
